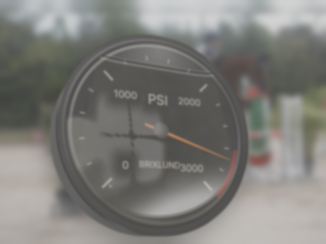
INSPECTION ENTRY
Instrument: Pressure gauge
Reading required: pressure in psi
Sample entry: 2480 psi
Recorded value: 2700 psi
